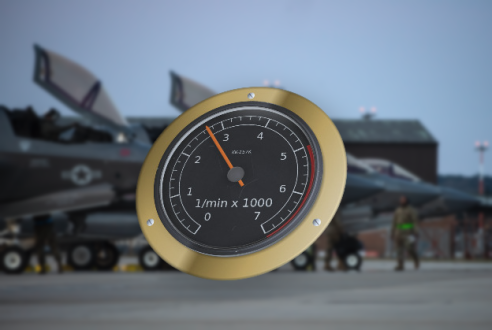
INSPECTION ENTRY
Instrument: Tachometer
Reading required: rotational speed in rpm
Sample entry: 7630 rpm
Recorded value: 2700 rpm
